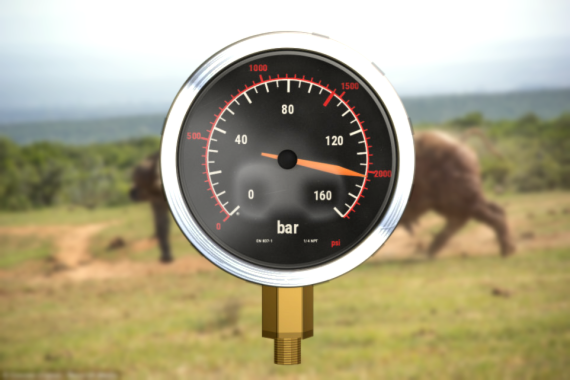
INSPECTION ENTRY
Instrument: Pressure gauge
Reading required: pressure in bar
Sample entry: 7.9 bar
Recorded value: 140 bar
